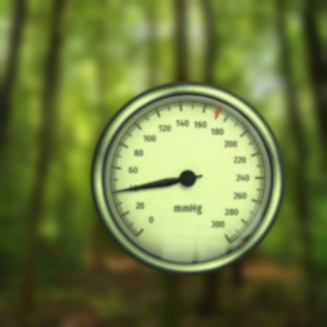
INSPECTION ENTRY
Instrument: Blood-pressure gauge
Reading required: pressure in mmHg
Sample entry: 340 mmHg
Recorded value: 40 mmHg
